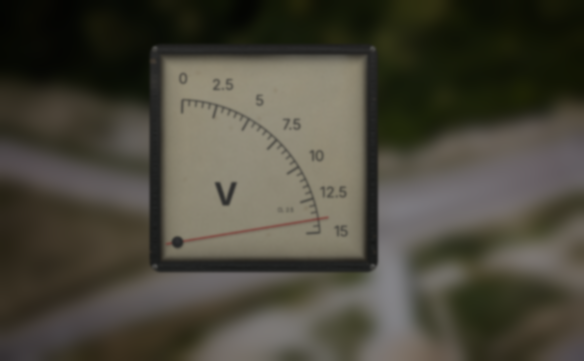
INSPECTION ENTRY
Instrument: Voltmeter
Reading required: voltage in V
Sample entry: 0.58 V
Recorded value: 14 V
